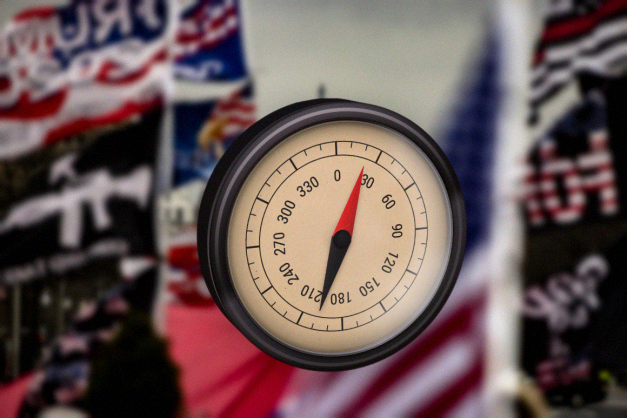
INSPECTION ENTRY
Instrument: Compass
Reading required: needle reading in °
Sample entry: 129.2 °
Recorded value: 20 °
